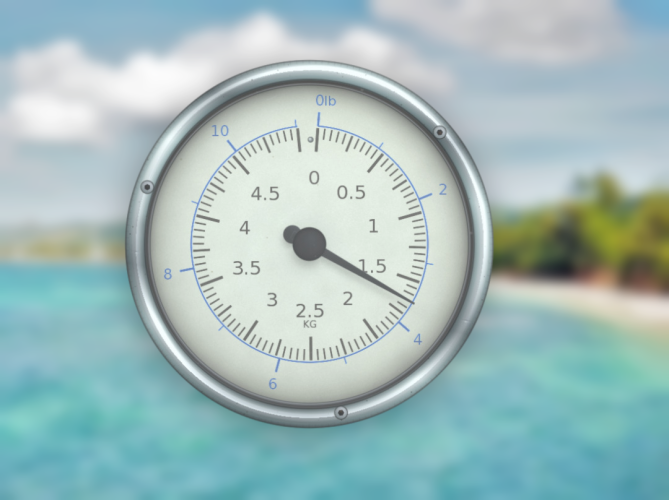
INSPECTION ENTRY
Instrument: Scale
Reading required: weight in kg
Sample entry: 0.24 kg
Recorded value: 1.65 kg
